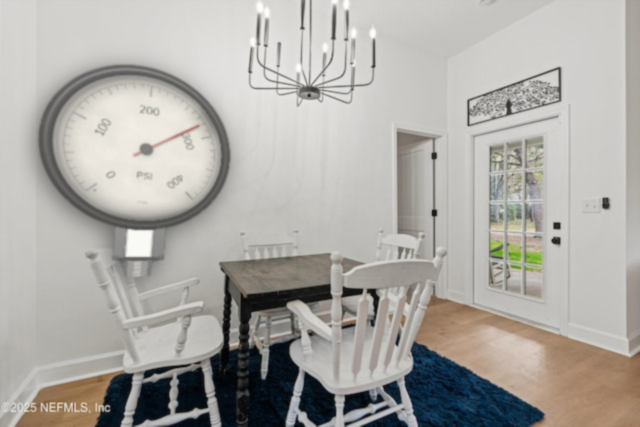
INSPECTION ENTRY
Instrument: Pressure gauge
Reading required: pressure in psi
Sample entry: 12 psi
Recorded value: 280 psi
